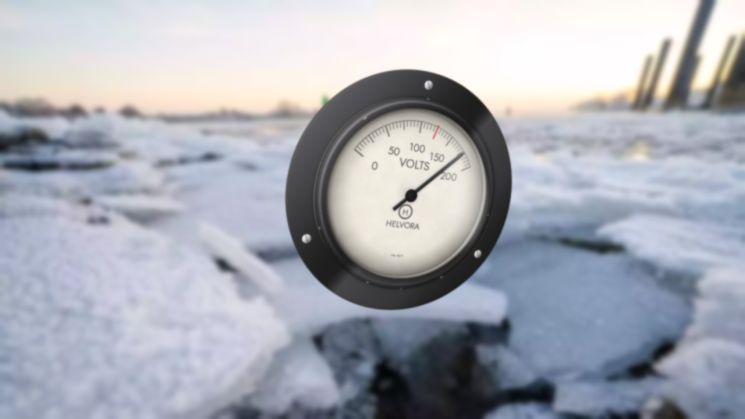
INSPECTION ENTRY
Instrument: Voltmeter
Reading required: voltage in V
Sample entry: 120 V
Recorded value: 175 V
